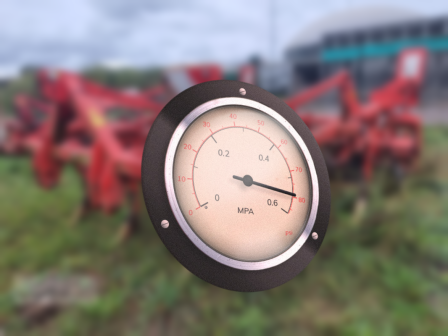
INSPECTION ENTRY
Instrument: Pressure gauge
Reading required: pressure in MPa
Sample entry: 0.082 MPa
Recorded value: 0.55 MPa
